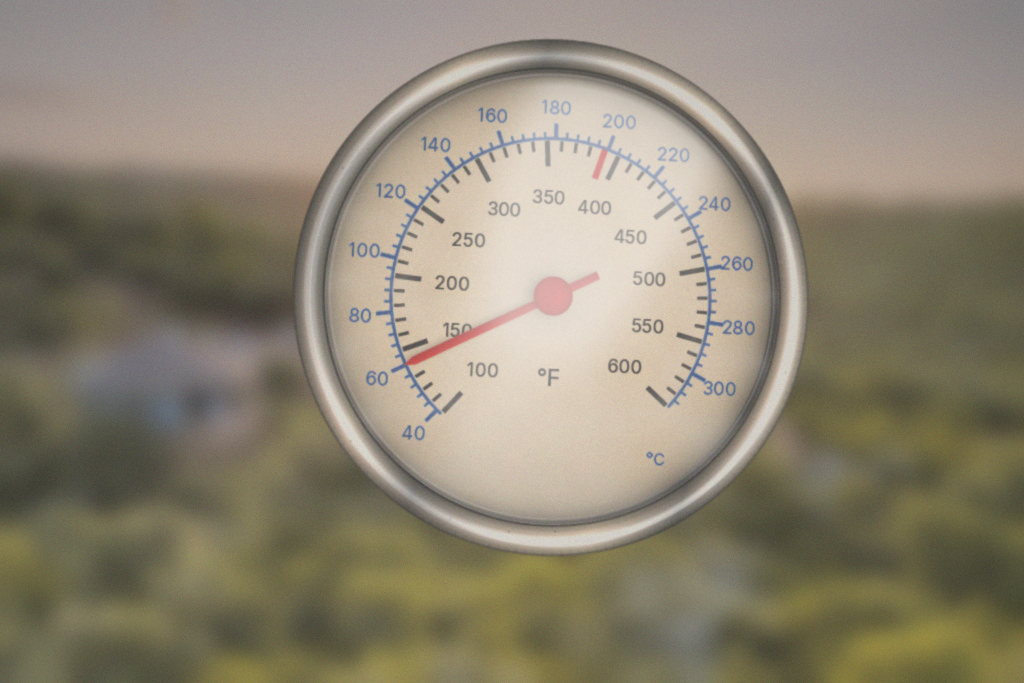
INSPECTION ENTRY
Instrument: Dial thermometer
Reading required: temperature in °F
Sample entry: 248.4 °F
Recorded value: 140 °F
